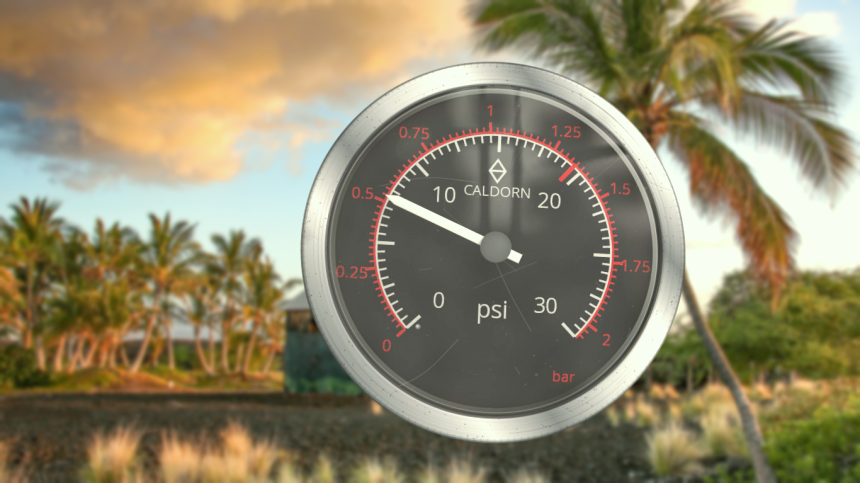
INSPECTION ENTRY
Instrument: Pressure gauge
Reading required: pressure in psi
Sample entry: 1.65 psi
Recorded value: 7.5 psi
